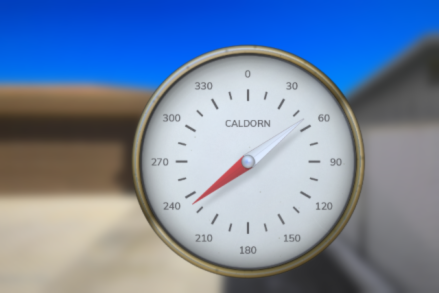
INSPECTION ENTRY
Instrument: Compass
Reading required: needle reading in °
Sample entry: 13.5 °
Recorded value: 232.5 °
